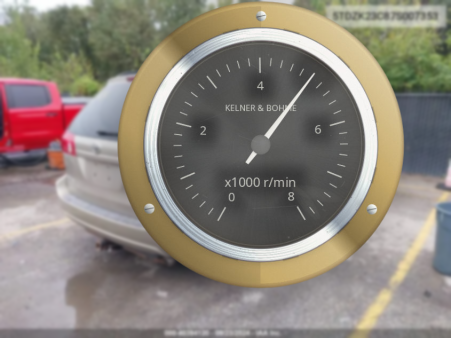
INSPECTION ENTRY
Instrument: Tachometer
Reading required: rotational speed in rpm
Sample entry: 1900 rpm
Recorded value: 5000 rpm
